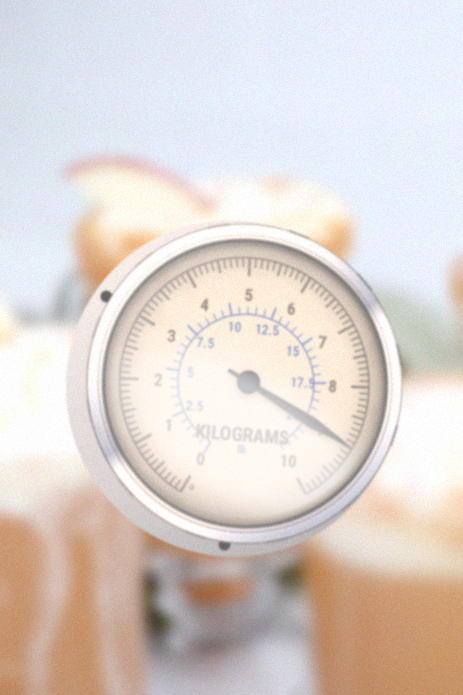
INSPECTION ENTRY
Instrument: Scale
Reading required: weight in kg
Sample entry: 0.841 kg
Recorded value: 9 kg
